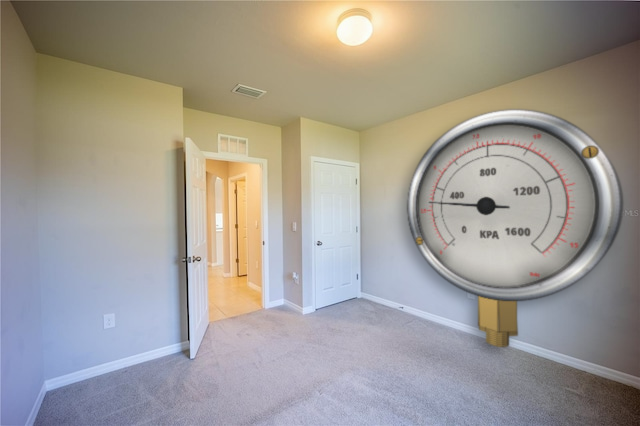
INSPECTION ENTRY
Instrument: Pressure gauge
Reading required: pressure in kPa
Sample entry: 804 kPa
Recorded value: 300 kPa
